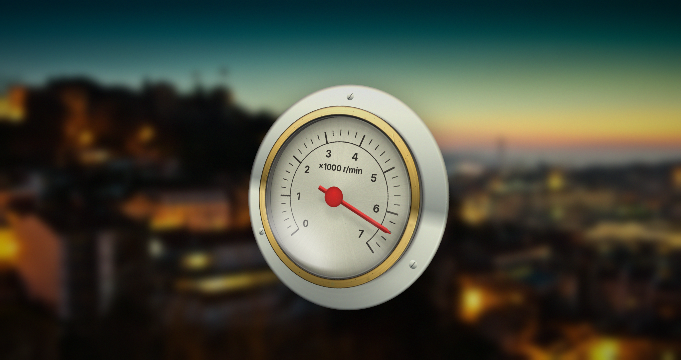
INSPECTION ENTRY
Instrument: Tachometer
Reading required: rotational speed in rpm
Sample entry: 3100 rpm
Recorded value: 6400 rpm
